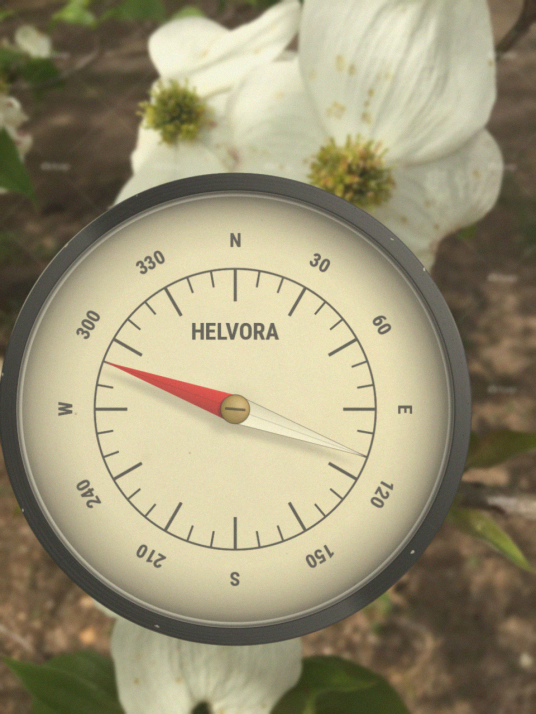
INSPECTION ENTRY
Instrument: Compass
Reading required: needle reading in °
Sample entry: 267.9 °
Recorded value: 290 °
